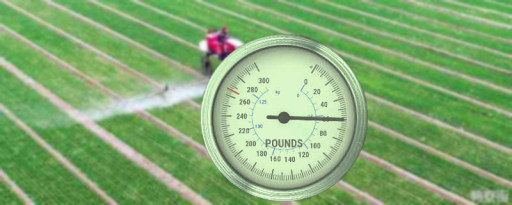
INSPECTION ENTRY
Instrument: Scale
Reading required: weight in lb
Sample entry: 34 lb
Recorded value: 60 lb
